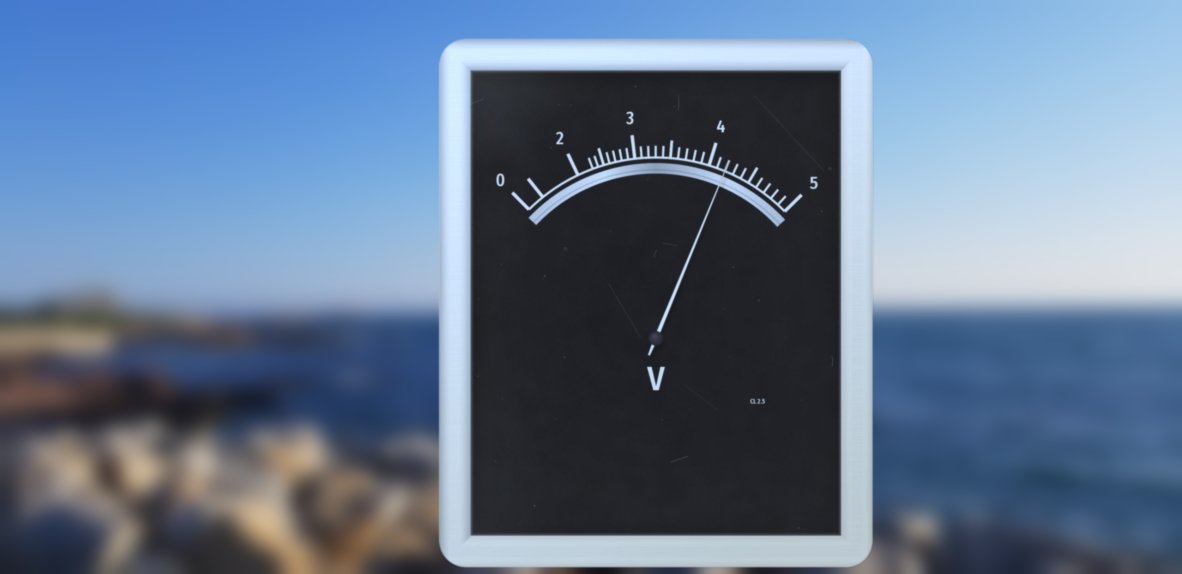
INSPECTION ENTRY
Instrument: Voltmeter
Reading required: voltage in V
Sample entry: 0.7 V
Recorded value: 4.2 V
